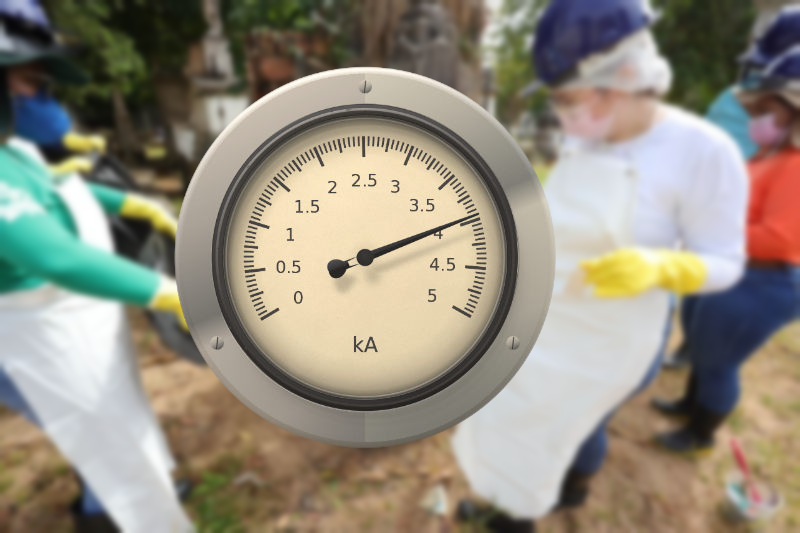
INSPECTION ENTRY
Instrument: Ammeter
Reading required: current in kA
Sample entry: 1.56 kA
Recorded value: 3.95 kA
